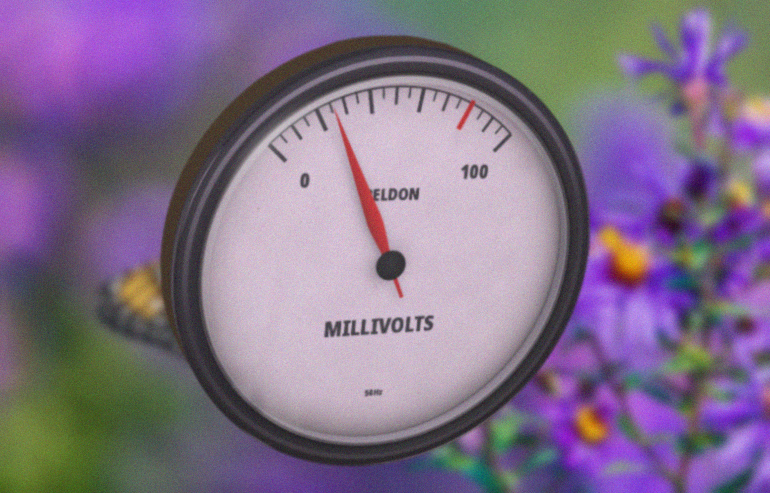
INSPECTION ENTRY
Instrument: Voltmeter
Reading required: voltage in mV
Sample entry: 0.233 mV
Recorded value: 25 mV
